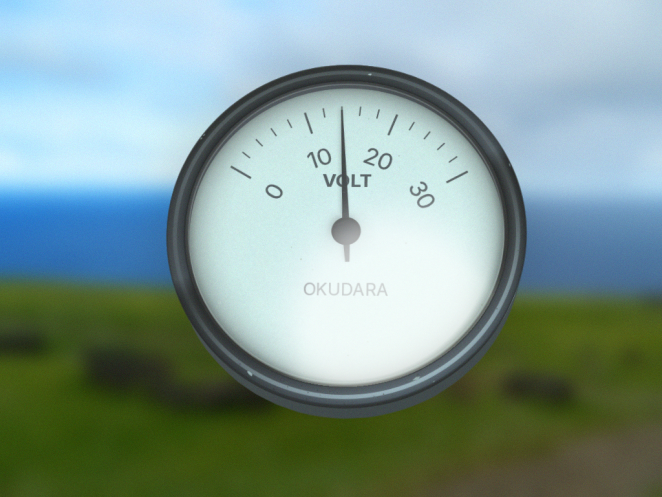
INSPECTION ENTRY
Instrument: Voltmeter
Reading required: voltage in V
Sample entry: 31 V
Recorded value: 14 V
